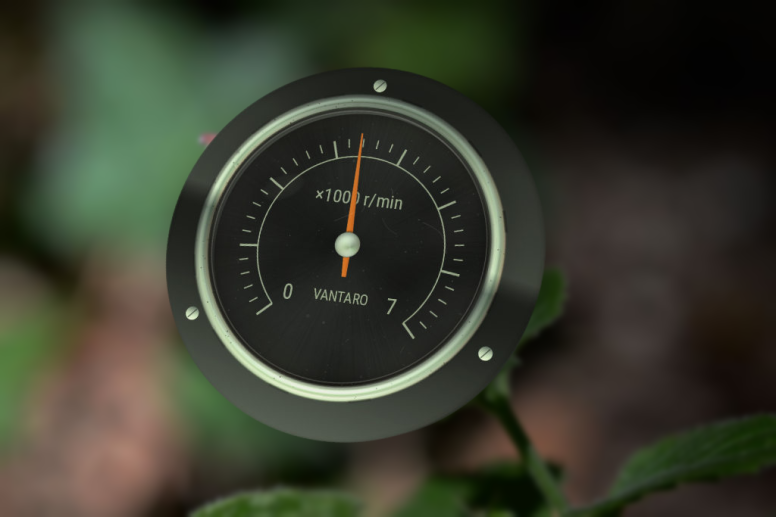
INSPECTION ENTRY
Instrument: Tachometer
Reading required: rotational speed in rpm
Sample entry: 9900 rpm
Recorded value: 3400 rpm
